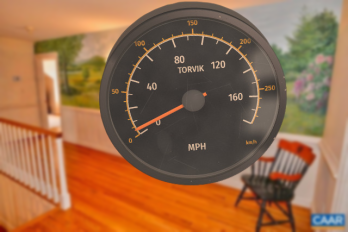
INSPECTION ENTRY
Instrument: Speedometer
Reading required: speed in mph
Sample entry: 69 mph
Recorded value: 5 mph
